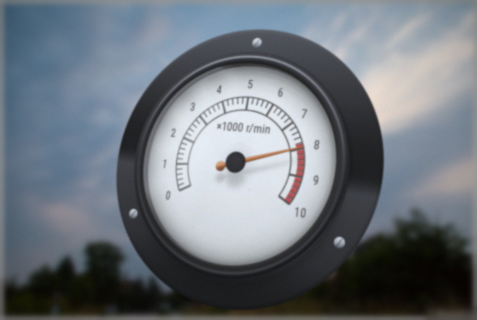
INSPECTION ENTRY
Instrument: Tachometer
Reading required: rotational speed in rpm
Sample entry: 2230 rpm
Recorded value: 8000 rpm
